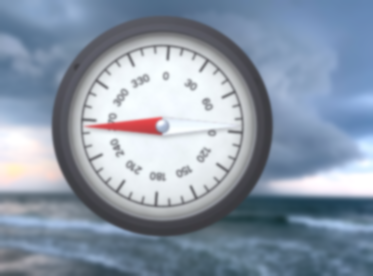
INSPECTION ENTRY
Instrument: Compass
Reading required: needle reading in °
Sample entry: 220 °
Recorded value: 265 °
